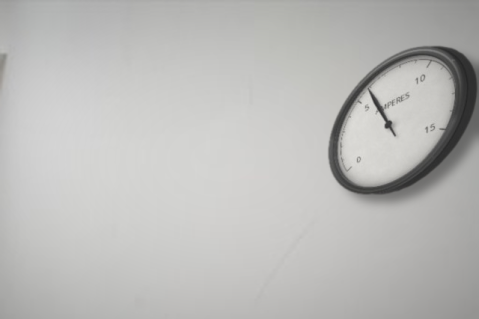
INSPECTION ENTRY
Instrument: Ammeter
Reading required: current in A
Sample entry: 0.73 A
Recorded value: 6 A
